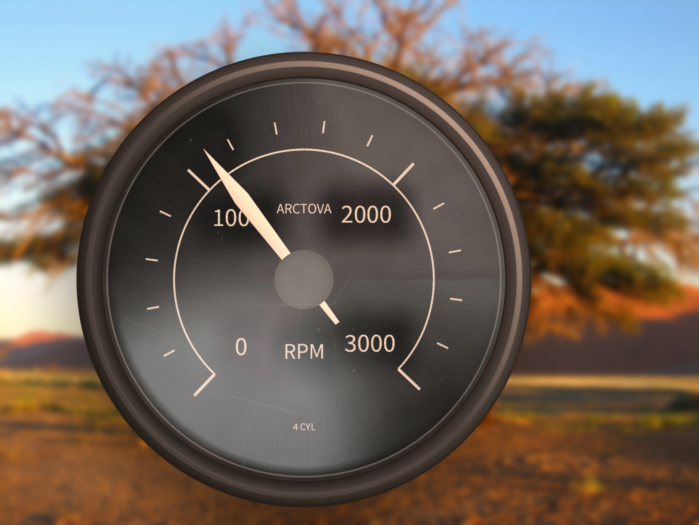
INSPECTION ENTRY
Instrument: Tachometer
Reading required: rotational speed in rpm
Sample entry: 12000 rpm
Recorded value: 1100 rpm
